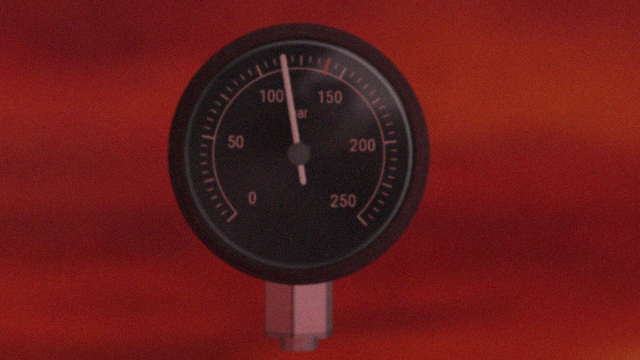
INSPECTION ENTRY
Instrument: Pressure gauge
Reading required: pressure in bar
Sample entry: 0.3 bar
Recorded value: 115 bar
